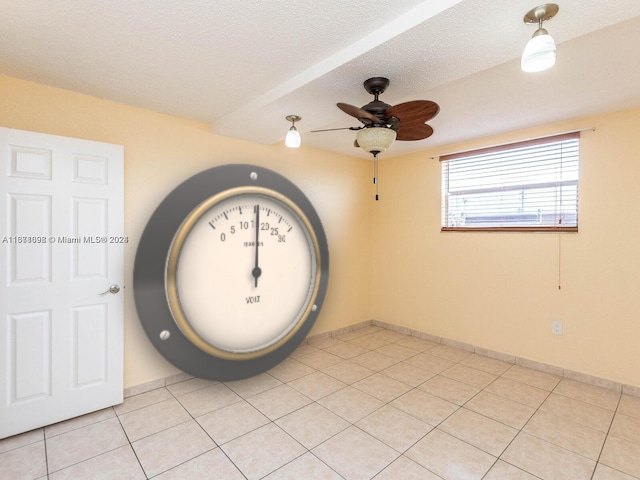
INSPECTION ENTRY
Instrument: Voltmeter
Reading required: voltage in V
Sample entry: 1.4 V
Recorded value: 15 V
